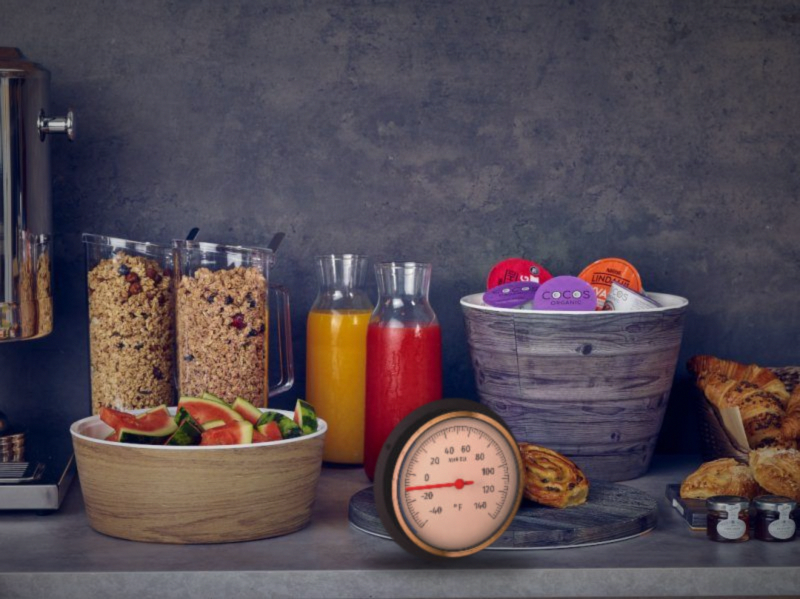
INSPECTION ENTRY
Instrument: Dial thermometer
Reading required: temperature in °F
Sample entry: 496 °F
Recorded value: -10 °F
